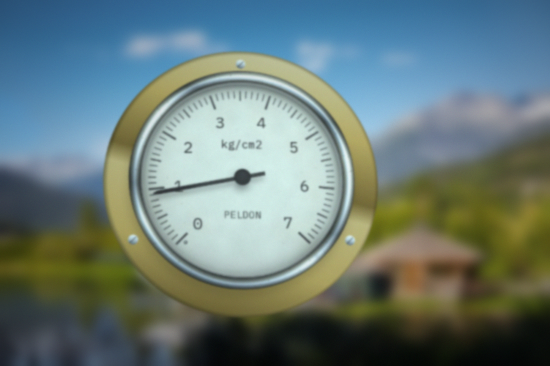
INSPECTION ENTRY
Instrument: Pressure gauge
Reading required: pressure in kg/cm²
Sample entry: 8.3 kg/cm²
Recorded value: 0.9 kg/cm²
